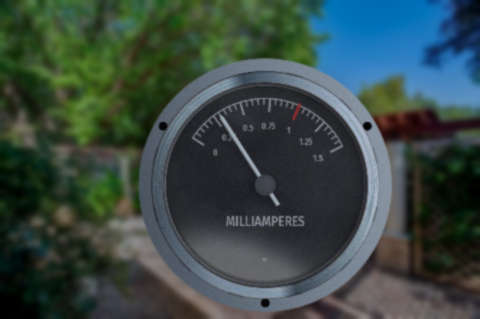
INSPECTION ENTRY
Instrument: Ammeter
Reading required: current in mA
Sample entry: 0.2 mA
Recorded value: 0.3 mA
